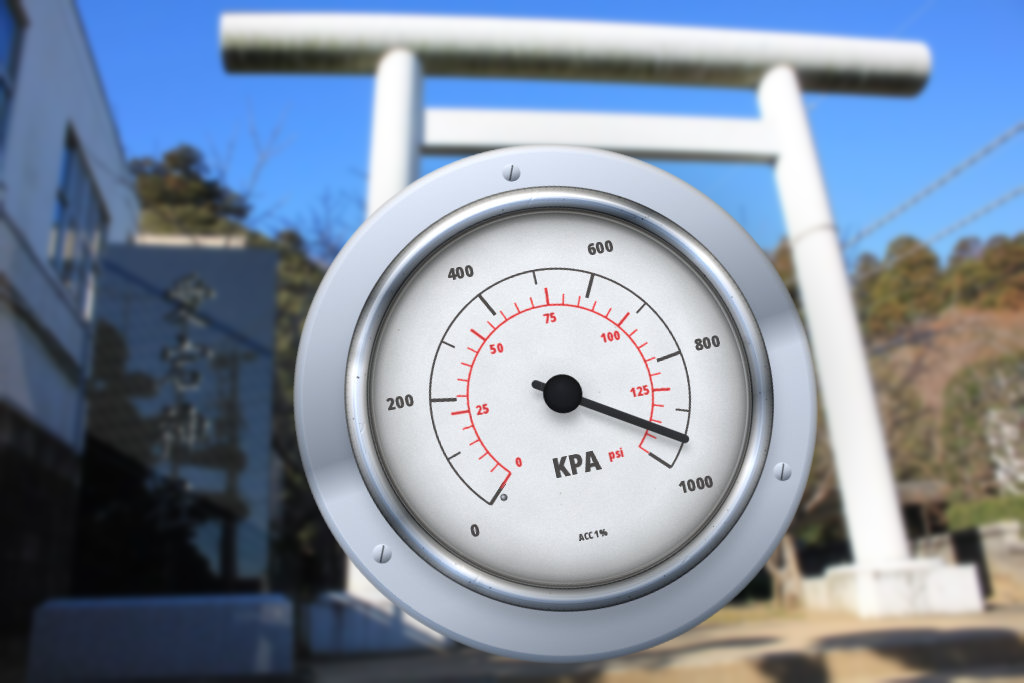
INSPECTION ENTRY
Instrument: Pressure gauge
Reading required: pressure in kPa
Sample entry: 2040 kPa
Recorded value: 950 kPa
